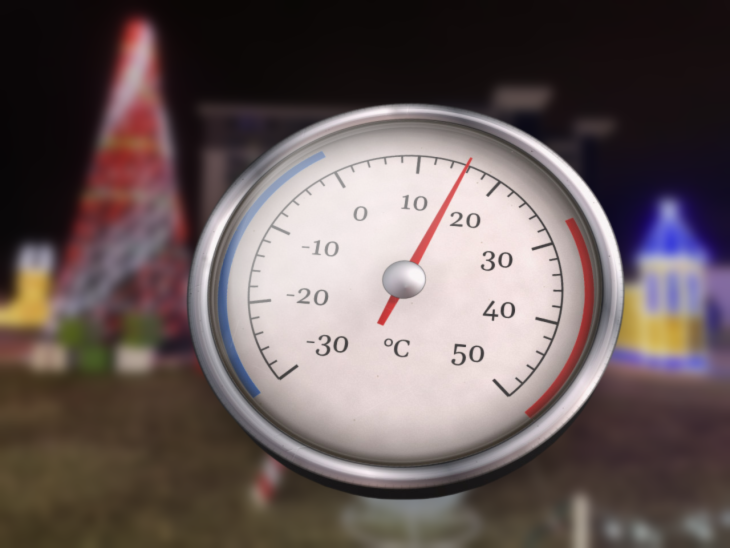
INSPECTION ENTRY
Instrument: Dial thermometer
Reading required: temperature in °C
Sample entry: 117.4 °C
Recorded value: 16 °C
